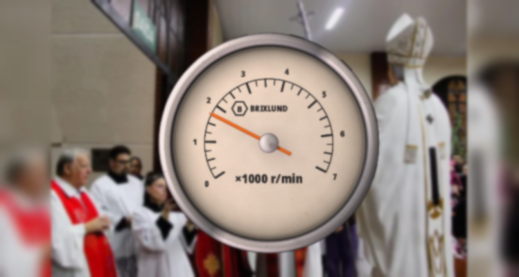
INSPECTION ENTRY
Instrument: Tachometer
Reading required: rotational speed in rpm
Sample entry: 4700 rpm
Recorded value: 1750 rpm
